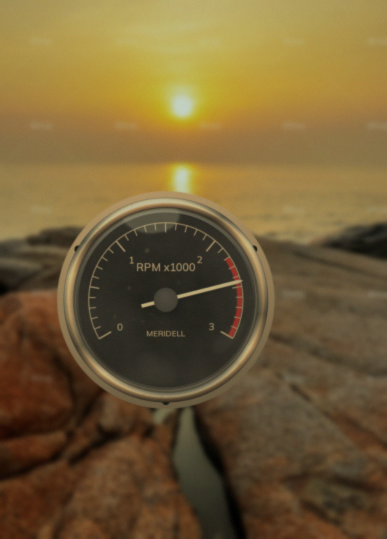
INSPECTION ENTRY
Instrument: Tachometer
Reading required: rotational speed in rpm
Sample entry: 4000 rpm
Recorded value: 2450 rpm
